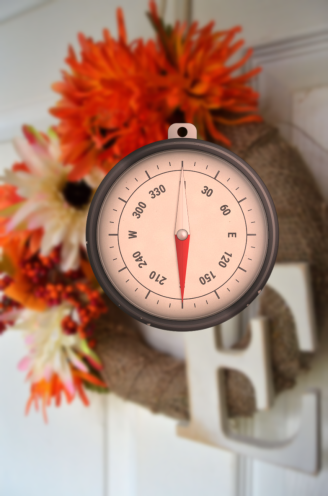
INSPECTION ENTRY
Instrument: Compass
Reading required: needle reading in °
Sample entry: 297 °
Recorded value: 180 °
